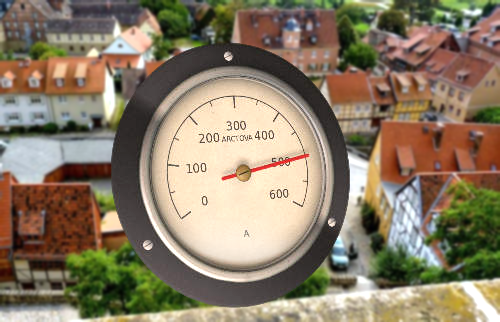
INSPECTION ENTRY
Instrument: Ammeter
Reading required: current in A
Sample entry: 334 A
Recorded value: 500 A
